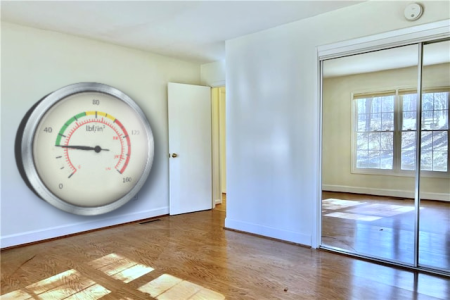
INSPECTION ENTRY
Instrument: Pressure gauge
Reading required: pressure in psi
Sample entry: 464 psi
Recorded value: 30 psi
